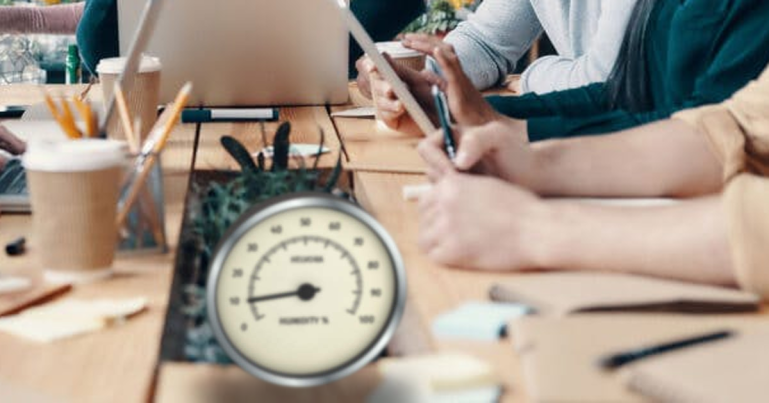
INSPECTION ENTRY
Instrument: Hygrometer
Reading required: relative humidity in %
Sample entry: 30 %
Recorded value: 10 %
